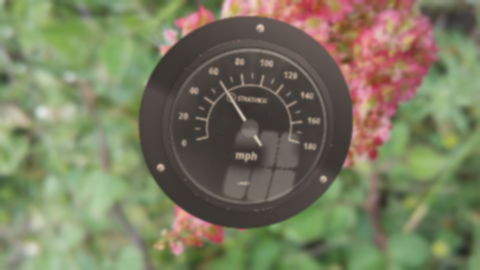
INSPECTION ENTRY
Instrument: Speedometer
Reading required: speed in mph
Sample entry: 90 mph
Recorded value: 60 mph
